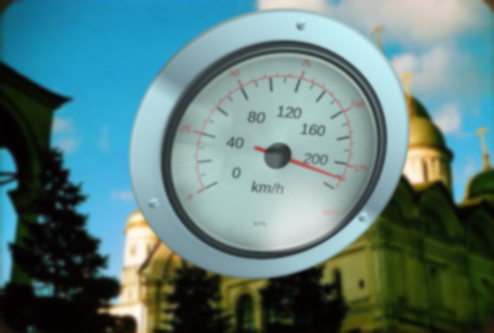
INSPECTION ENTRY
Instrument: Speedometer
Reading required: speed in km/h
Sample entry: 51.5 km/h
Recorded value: 210 km/h
